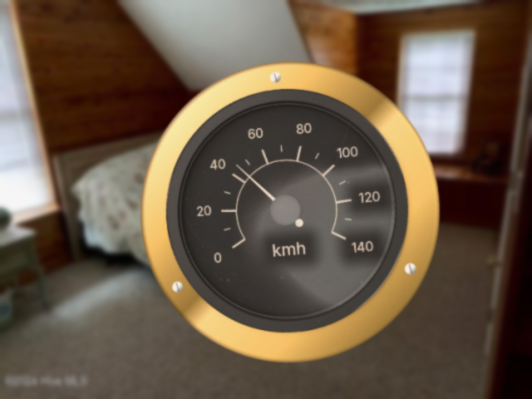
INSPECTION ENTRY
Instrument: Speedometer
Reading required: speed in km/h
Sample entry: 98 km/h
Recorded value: 45 km/h
